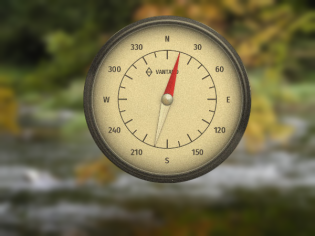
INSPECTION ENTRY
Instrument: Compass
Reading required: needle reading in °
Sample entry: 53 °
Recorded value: 15 °
